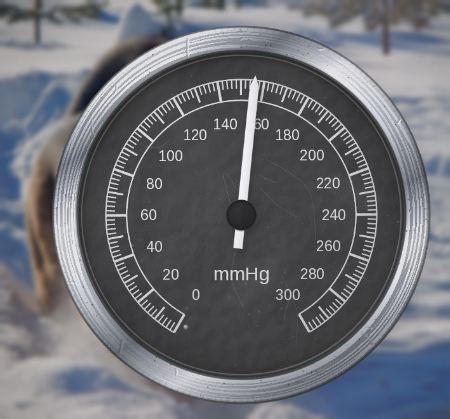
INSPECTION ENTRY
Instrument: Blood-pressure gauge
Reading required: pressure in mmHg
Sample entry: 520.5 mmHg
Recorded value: 156 mmHg
